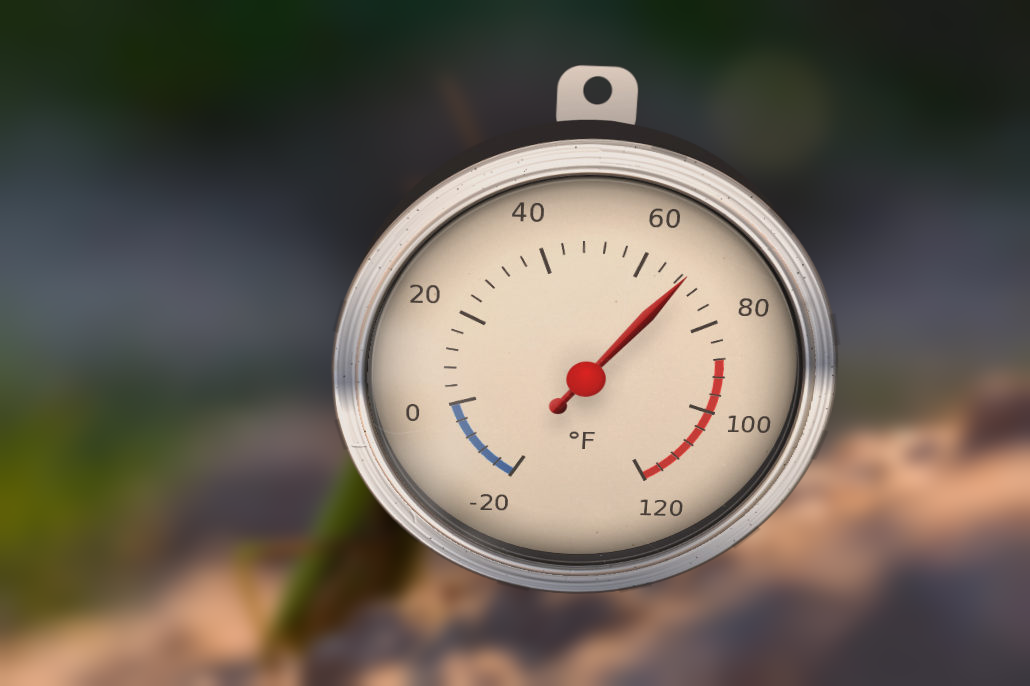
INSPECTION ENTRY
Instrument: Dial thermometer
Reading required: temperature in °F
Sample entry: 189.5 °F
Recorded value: 68 °F
